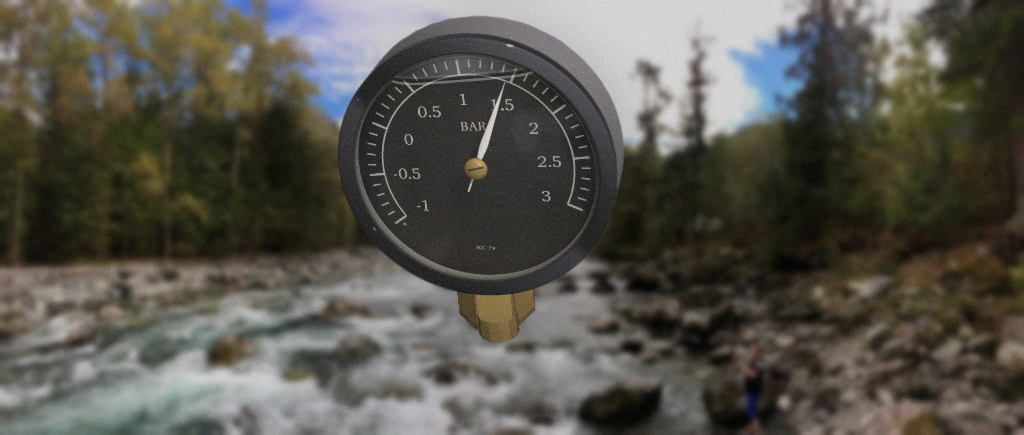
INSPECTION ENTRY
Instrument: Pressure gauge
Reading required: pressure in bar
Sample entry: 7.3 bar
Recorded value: 1.45 bar
